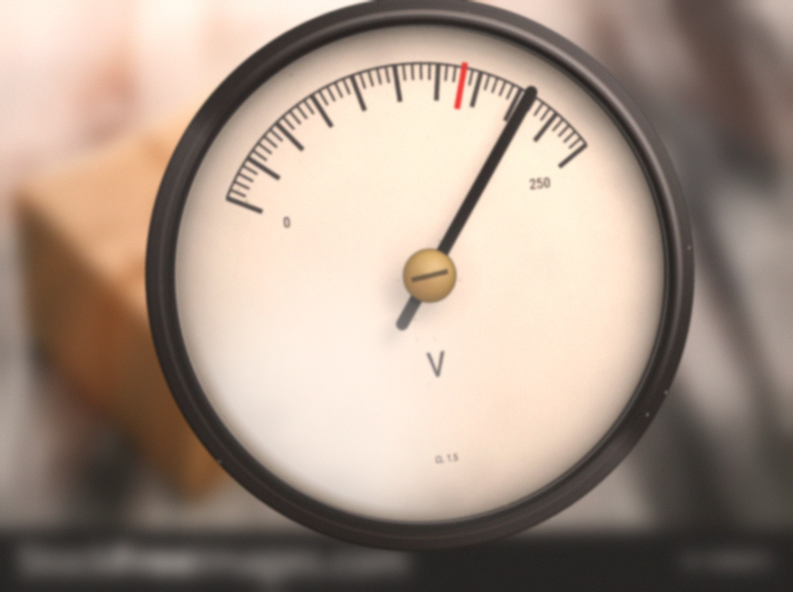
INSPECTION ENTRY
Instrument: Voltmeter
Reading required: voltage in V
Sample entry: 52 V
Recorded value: 205 V
